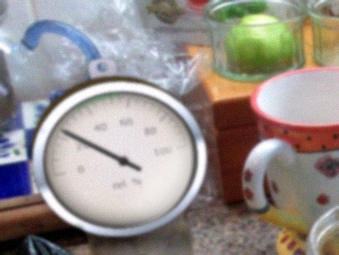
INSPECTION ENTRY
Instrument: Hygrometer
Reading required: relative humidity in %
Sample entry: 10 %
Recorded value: 24 %
